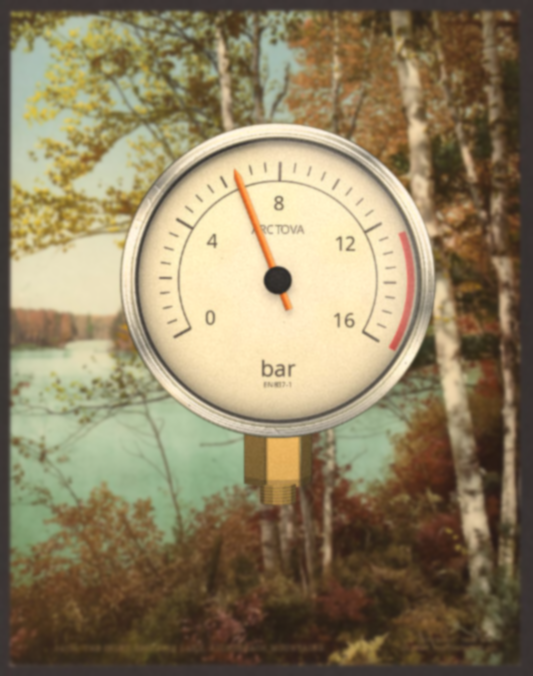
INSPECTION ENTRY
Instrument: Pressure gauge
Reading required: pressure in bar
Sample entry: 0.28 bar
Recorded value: 6.5 bar
